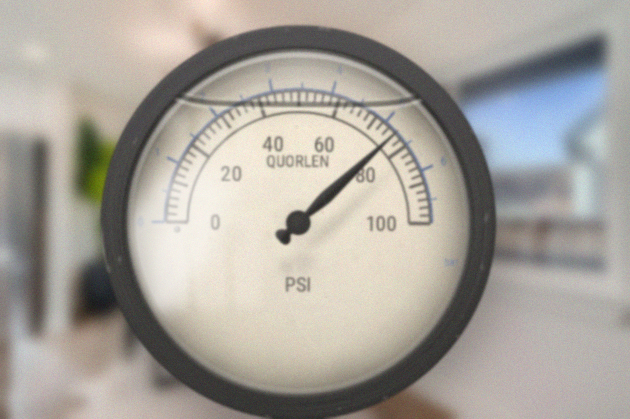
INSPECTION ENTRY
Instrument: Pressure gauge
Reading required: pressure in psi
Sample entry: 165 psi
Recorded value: 76 psi
